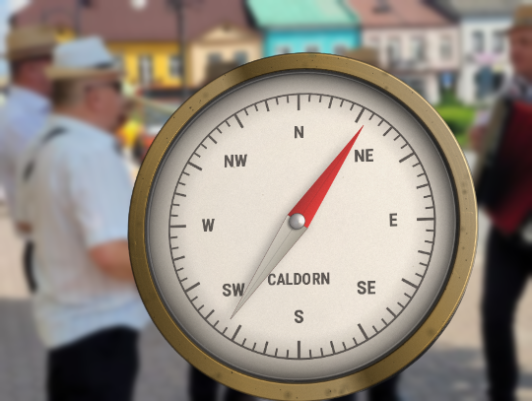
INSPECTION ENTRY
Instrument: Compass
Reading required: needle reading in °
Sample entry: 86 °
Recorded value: 35 °
